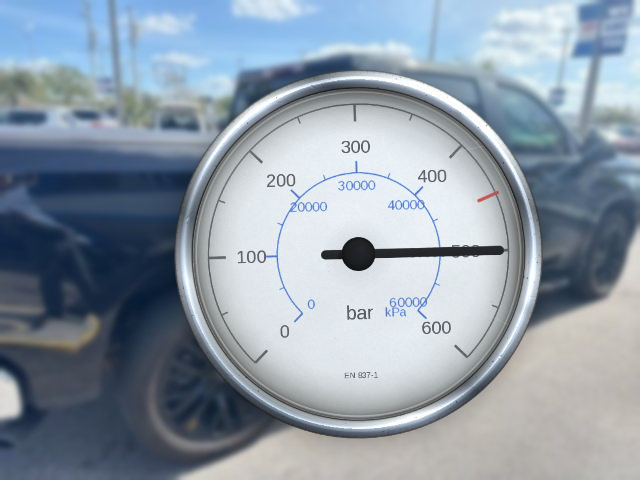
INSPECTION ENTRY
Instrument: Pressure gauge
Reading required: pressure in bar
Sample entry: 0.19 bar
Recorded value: 500 bar
